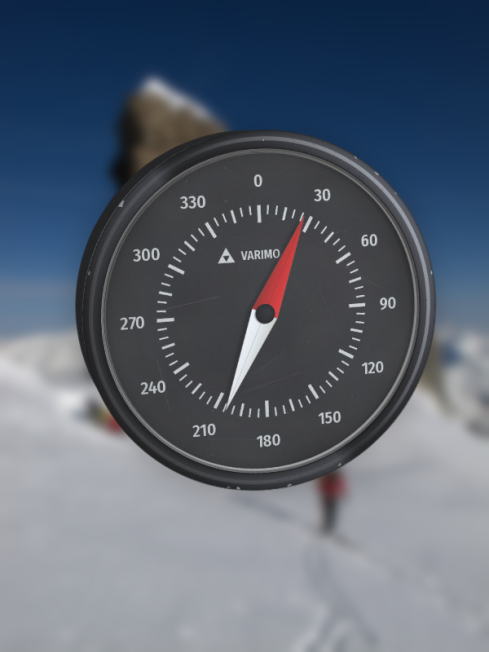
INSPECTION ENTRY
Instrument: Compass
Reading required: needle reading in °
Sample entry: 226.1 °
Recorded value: 25 °
